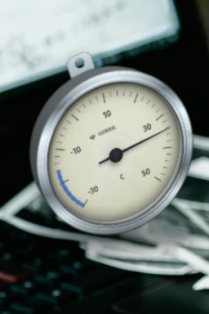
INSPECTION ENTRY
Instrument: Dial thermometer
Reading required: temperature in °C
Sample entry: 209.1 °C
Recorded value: 34 °C
